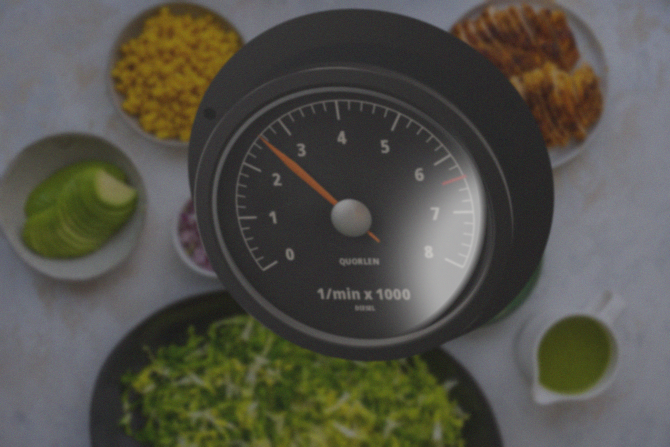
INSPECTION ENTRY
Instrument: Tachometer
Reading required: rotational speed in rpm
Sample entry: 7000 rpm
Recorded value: 2600 rpm
